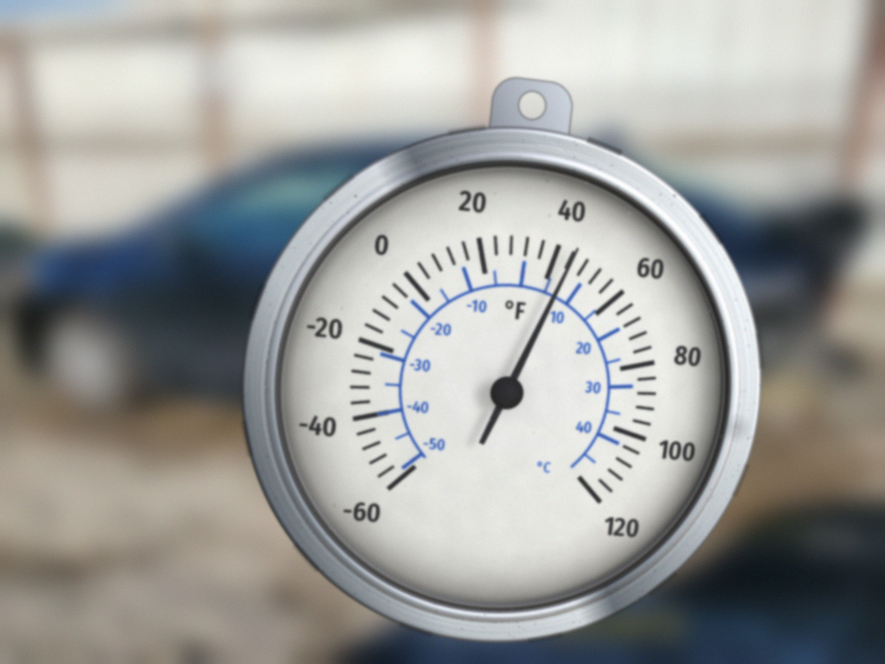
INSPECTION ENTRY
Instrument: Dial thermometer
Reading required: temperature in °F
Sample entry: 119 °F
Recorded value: 44 °F
